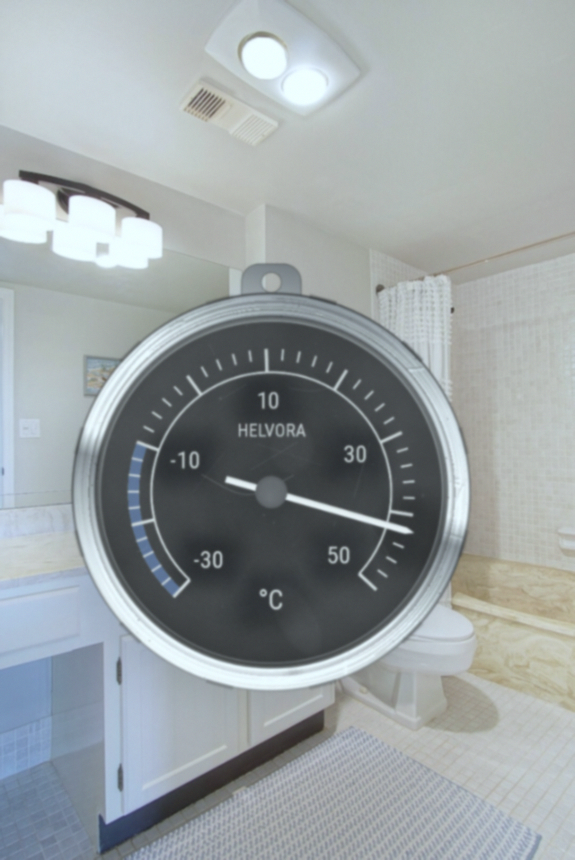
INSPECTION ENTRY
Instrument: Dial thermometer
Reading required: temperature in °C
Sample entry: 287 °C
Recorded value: 42 °C
